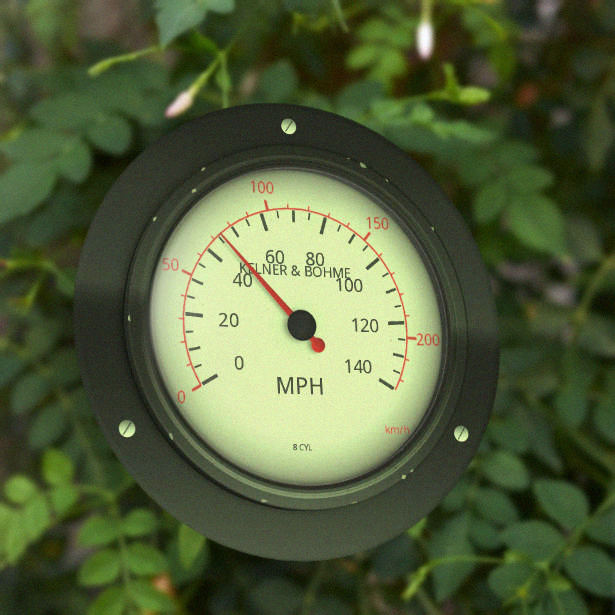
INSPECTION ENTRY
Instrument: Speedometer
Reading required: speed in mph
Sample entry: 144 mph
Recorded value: 45 mph
